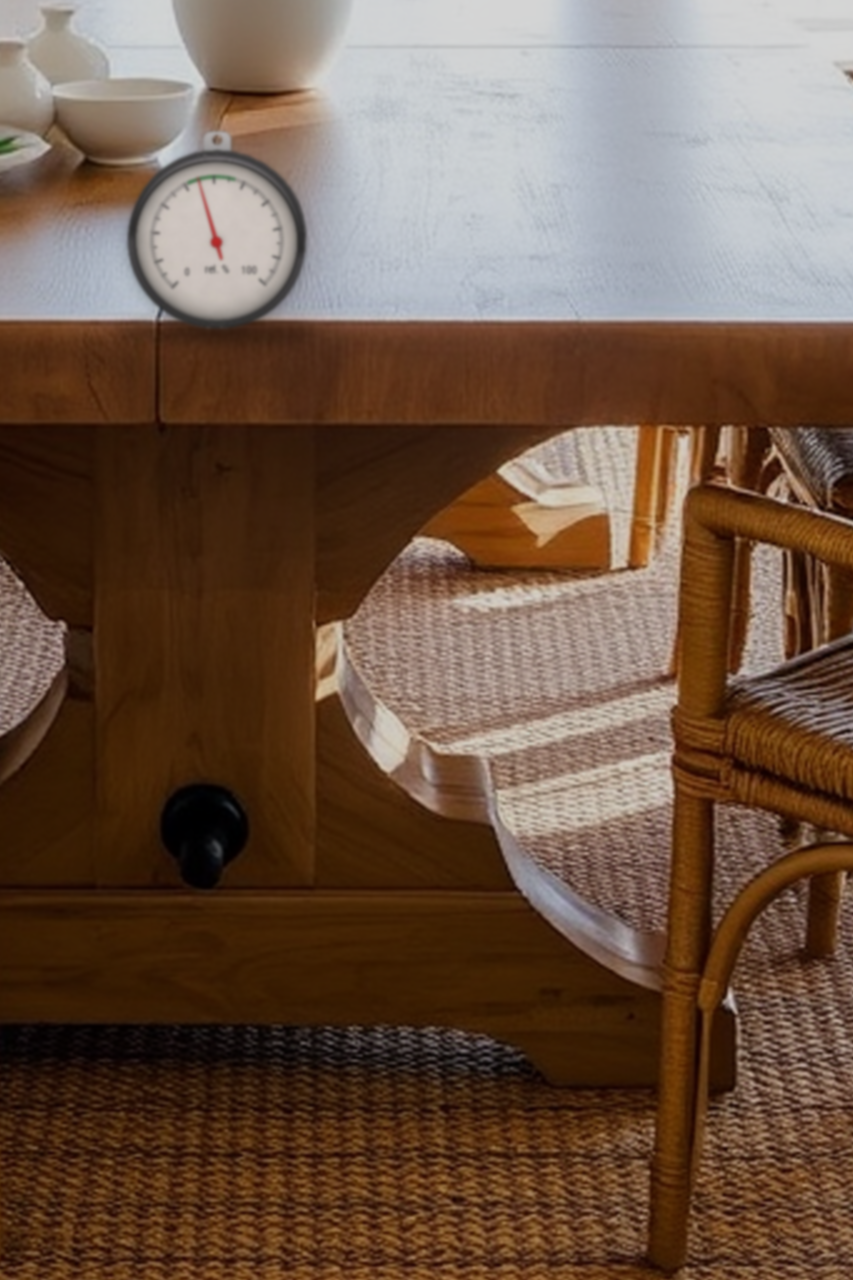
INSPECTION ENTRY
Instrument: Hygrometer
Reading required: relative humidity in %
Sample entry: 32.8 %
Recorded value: 45 %
